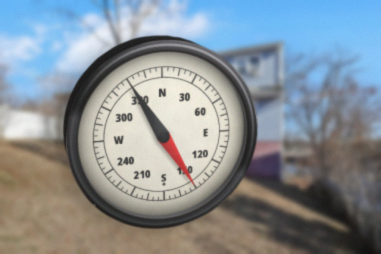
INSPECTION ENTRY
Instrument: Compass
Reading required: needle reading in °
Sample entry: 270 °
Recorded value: 150 °
